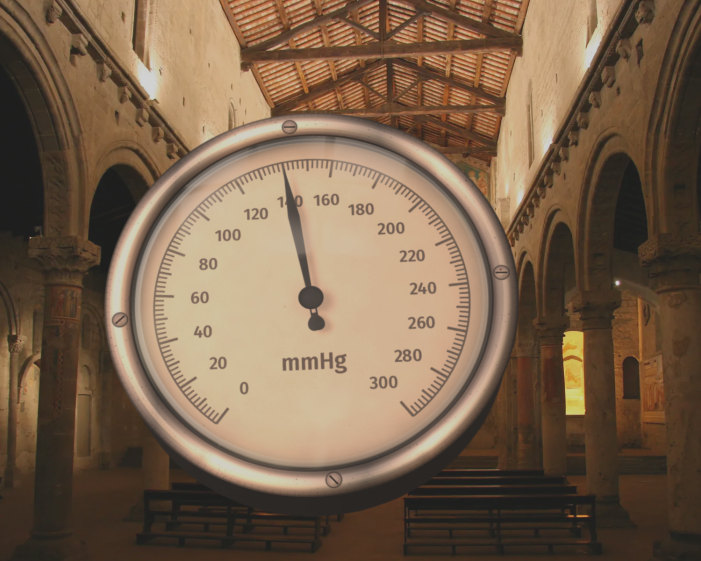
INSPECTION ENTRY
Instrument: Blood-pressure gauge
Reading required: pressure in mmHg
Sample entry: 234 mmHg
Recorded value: 140 mmHg
